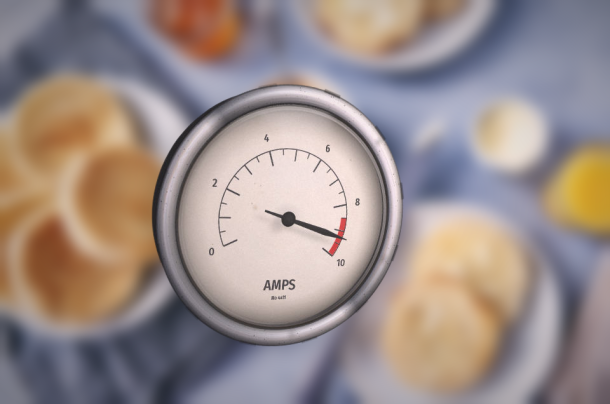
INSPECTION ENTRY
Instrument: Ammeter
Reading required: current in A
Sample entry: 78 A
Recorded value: 9.25 A
